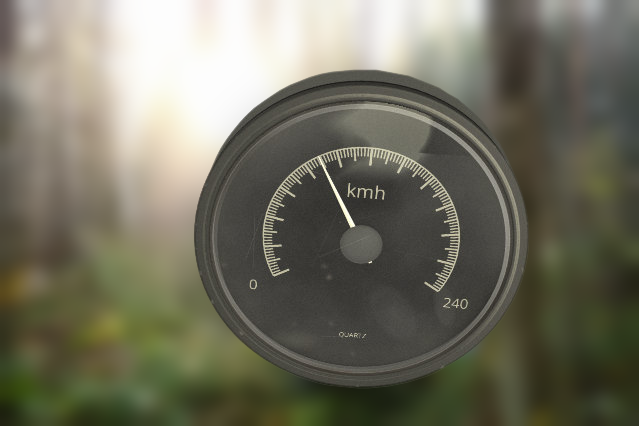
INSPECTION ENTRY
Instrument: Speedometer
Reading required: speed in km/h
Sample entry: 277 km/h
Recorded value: 90 km/h
